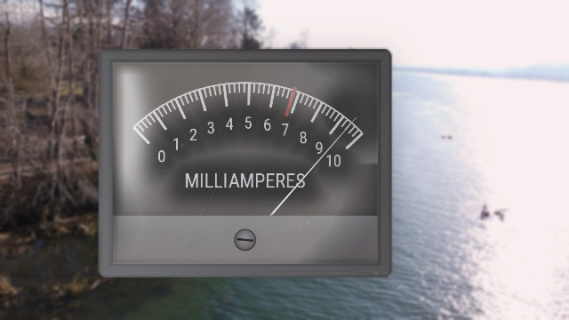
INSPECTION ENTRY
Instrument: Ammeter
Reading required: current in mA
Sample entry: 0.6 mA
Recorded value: 9.4 mA
